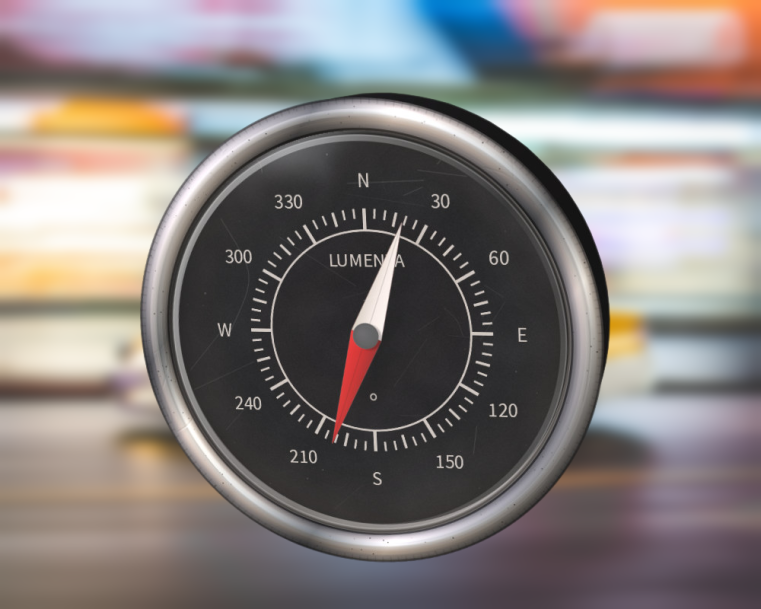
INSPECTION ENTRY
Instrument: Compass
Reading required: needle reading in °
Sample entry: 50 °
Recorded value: 200 °
